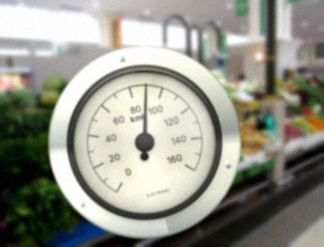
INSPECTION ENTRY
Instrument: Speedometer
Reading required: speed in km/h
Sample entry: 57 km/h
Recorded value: 90 km/h
